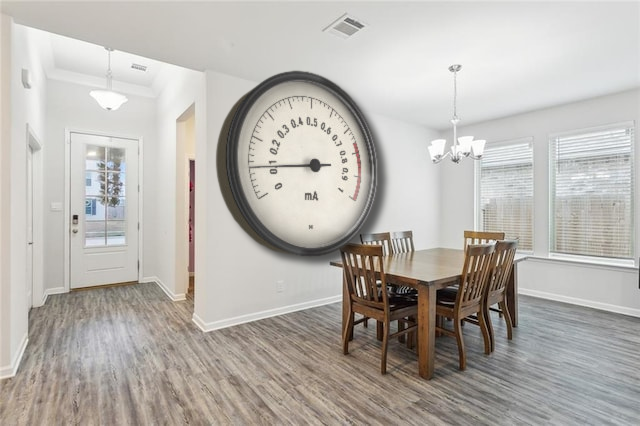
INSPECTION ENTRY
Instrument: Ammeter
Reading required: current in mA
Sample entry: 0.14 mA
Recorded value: 0.1 mA
